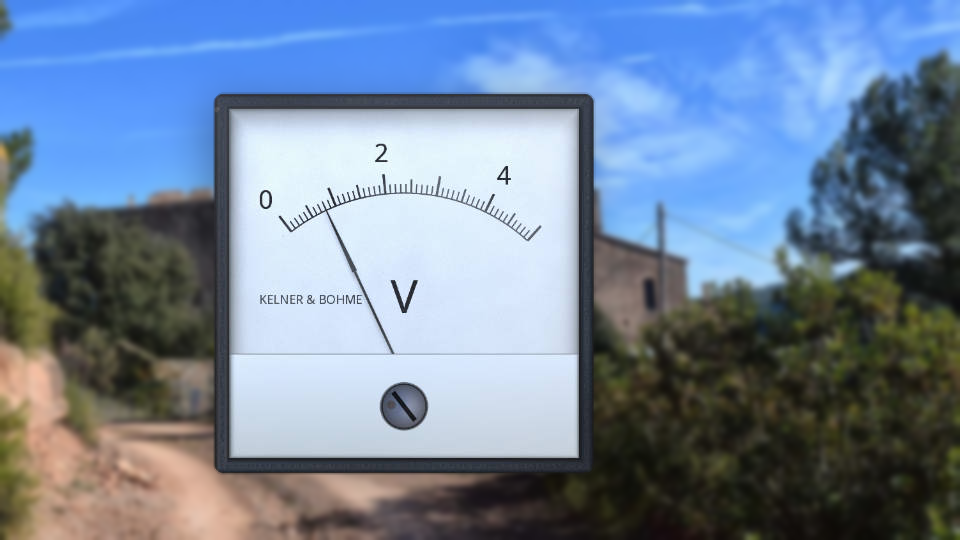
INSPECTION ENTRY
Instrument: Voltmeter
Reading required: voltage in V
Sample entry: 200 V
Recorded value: 0.8 V
